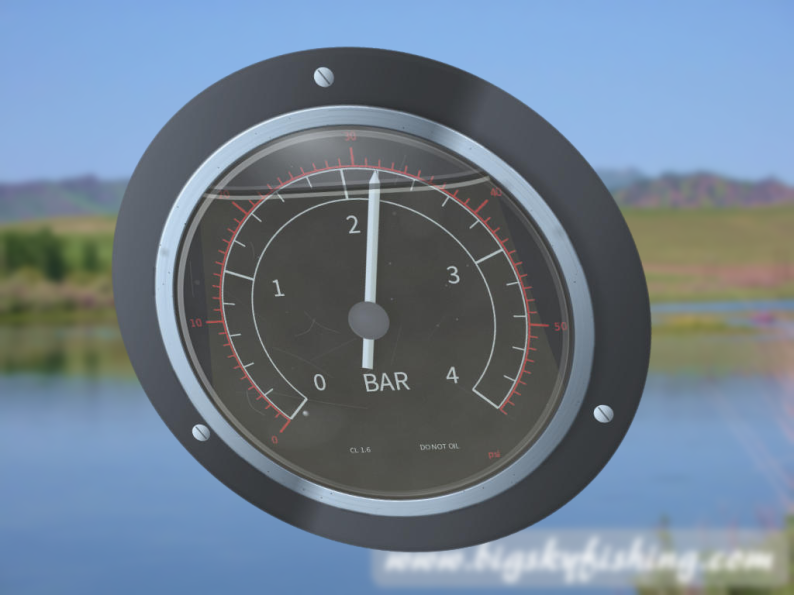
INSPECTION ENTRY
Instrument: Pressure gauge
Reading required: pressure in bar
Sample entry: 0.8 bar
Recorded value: 2.2 bar
